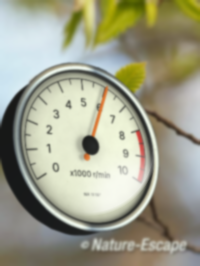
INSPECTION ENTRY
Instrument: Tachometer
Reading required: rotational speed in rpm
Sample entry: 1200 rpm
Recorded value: 6000 rpm
